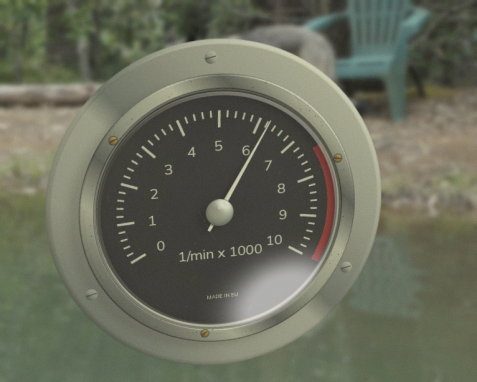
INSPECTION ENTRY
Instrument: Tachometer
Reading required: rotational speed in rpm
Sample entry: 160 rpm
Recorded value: 6200 rpm
